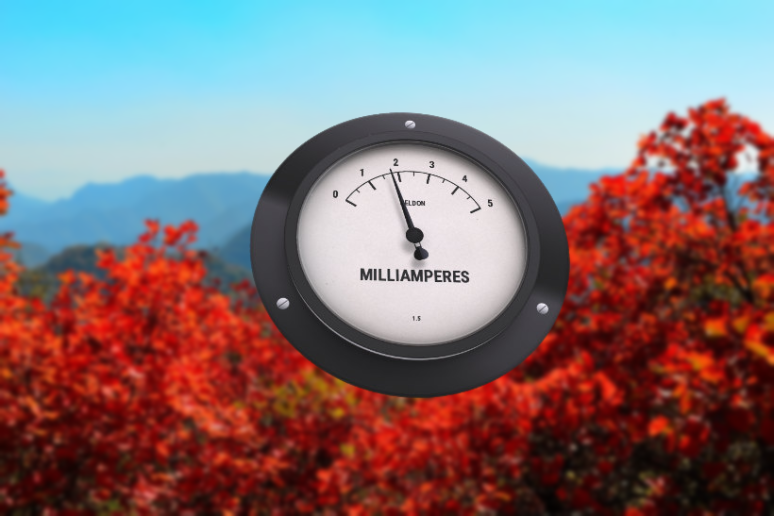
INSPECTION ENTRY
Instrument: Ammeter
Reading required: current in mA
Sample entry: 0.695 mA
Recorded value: 1.75 mA
